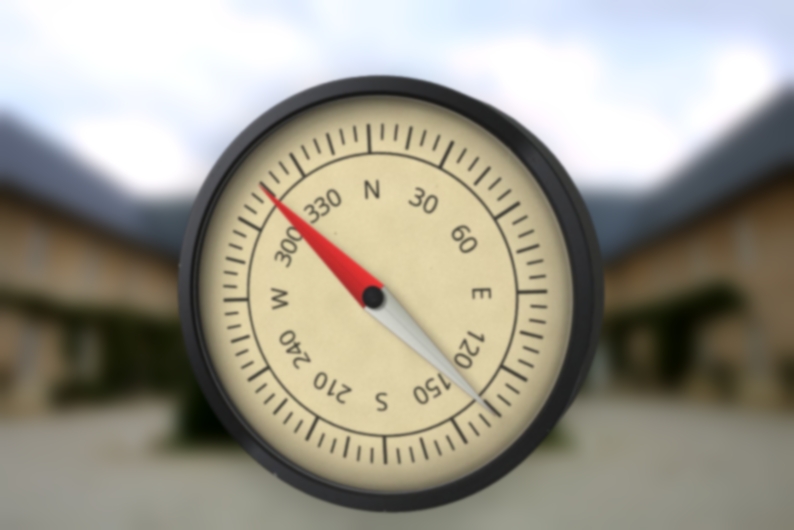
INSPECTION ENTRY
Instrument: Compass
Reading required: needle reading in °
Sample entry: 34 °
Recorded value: 315 °
